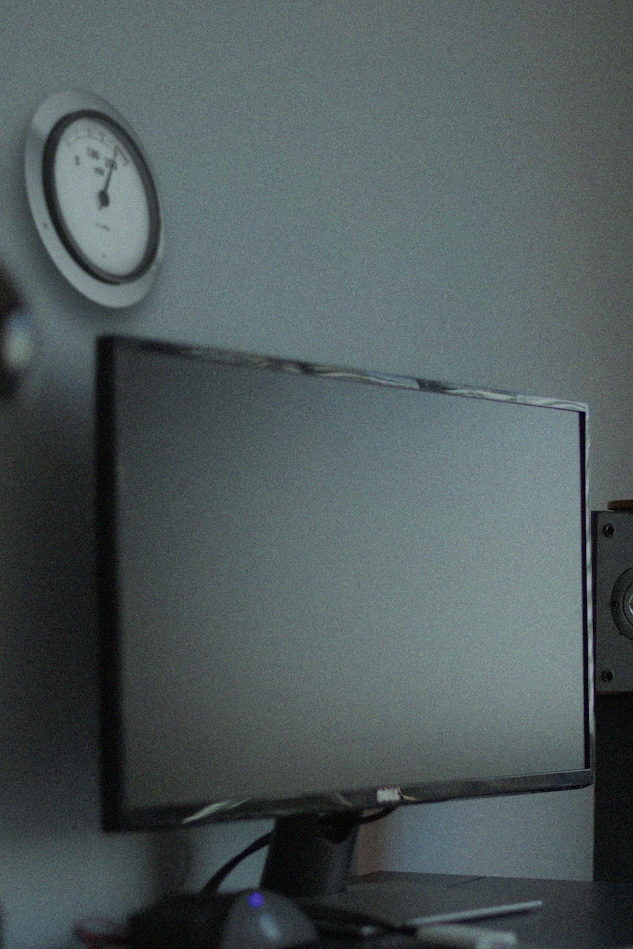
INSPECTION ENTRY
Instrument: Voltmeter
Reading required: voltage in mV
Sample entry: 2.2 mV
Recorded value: 200 mV
